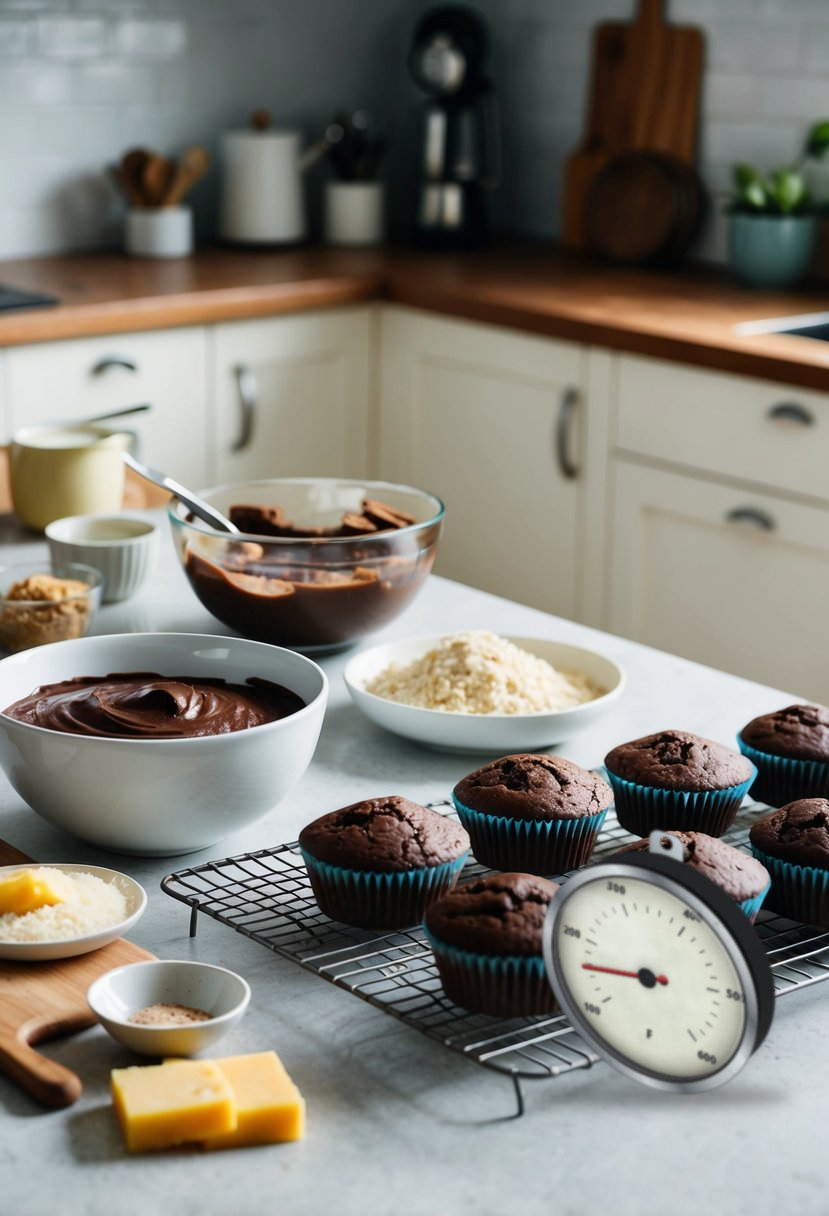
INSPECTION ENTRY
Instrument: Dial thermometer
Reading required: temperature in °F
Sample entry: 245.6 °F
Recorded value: 160 °F
